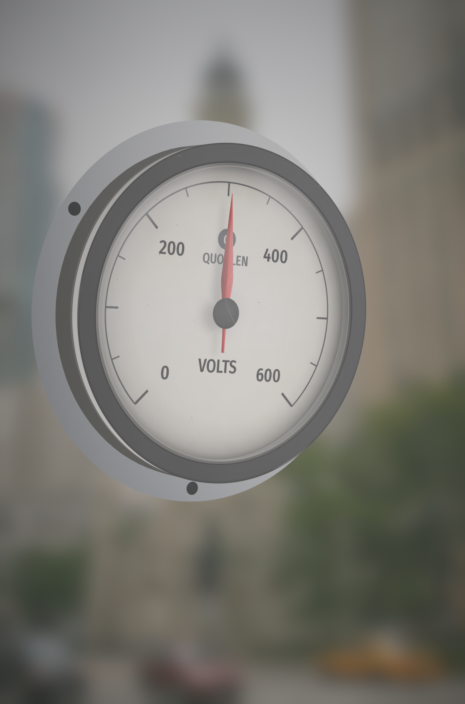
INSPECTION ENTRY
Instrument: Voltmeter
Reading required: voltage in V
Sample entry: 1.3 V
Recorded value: 300 V
